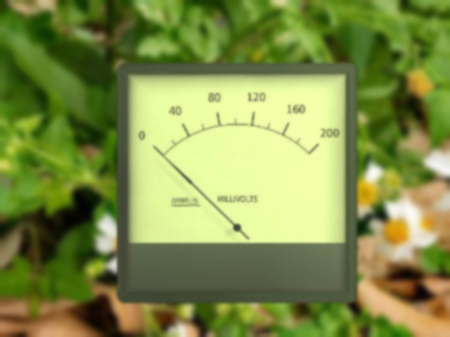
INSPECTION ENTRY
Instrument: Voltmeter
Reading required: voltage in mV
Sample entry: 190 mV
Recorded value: 0 mV
